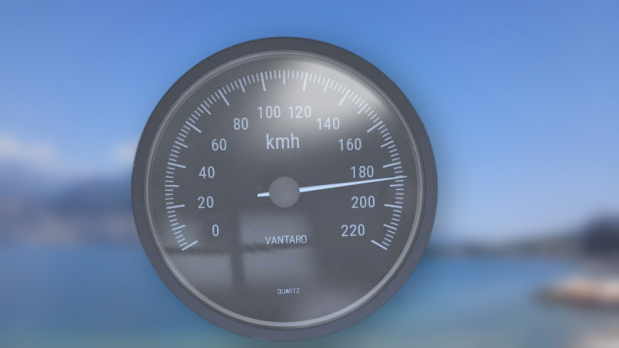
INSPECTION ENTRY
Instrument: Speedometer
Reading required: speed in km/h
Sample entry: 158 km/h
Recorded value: 186 km/h
